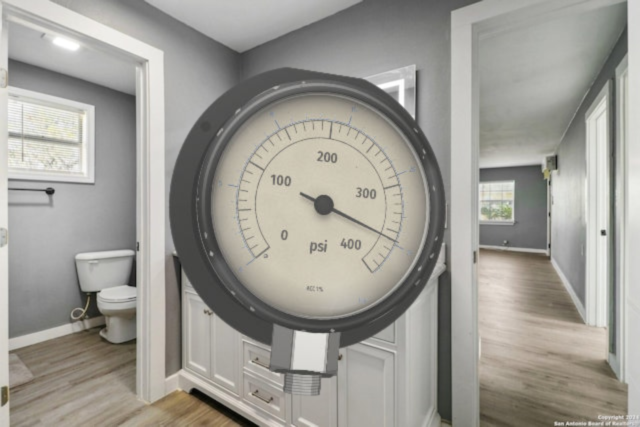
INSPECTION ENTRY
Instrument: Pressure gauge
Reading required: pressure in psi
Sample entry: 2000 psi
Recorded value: 360 psi
